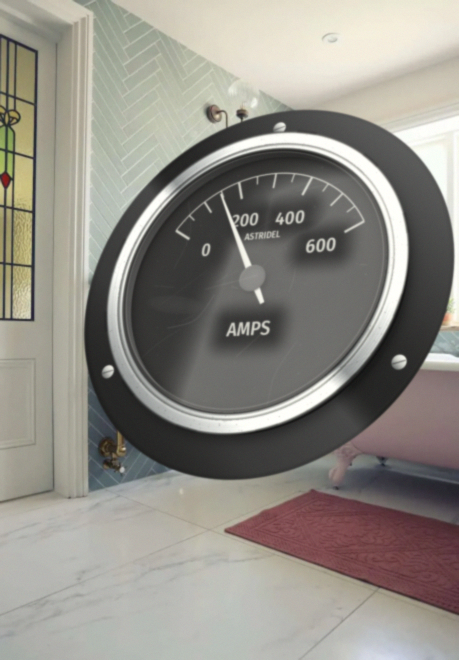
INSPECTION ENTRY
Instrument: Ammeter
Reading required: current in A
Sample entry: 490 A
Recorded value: 150 A
